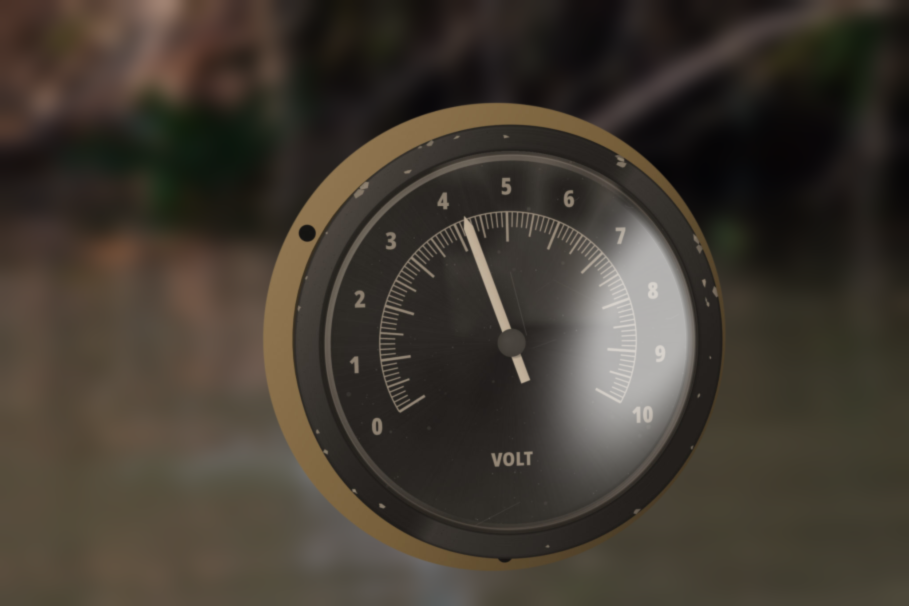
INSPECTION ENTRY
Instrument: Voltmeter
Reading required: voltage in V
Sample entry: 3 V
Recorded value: 4.2 V
